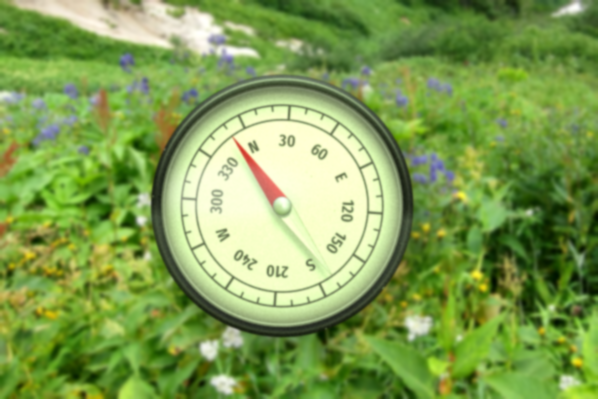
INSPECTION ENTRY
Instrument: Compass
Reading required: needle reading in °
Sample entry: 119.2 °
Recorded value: 350 °
